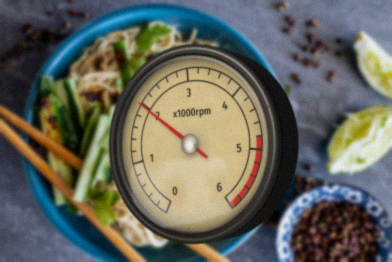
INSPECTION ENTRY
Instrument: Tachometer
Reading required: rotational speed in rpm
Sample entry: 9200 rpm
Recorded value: 2000 rpm
